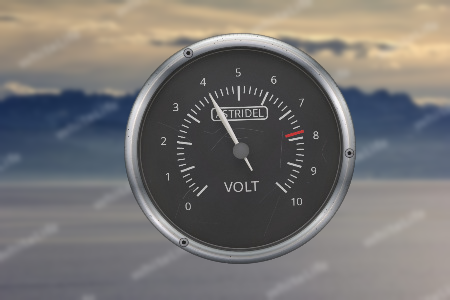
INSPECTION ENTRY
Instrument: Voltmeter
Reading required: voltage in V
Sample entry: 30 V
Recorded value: 4 V
